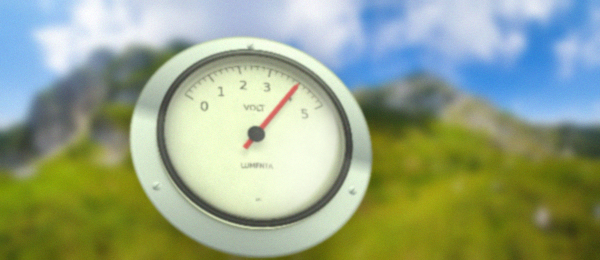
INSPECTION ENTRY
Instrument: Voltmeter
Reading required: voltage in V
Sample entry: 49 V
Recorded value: 4 V
